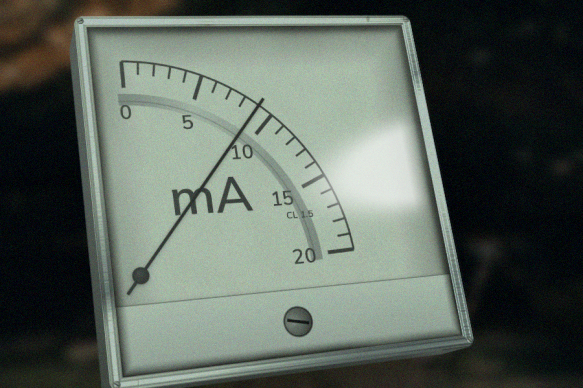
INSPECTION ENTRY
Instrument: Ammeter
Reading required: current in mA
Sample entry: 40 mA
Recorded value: 9 mA
